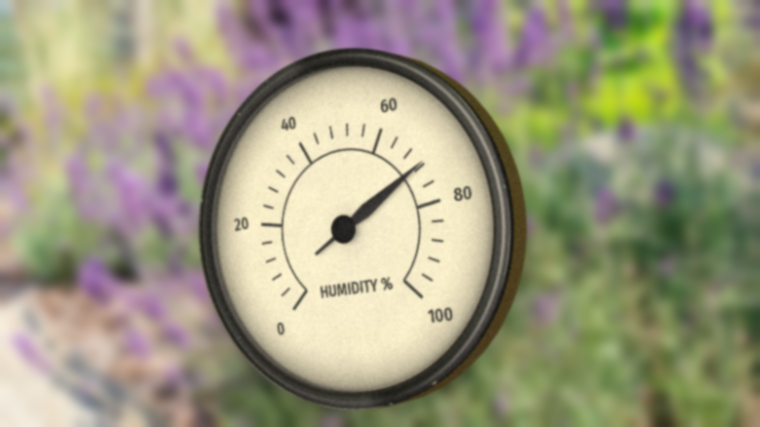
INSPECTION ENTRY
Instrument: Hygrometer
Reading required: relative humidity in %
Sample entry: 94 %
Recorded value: 72 %
